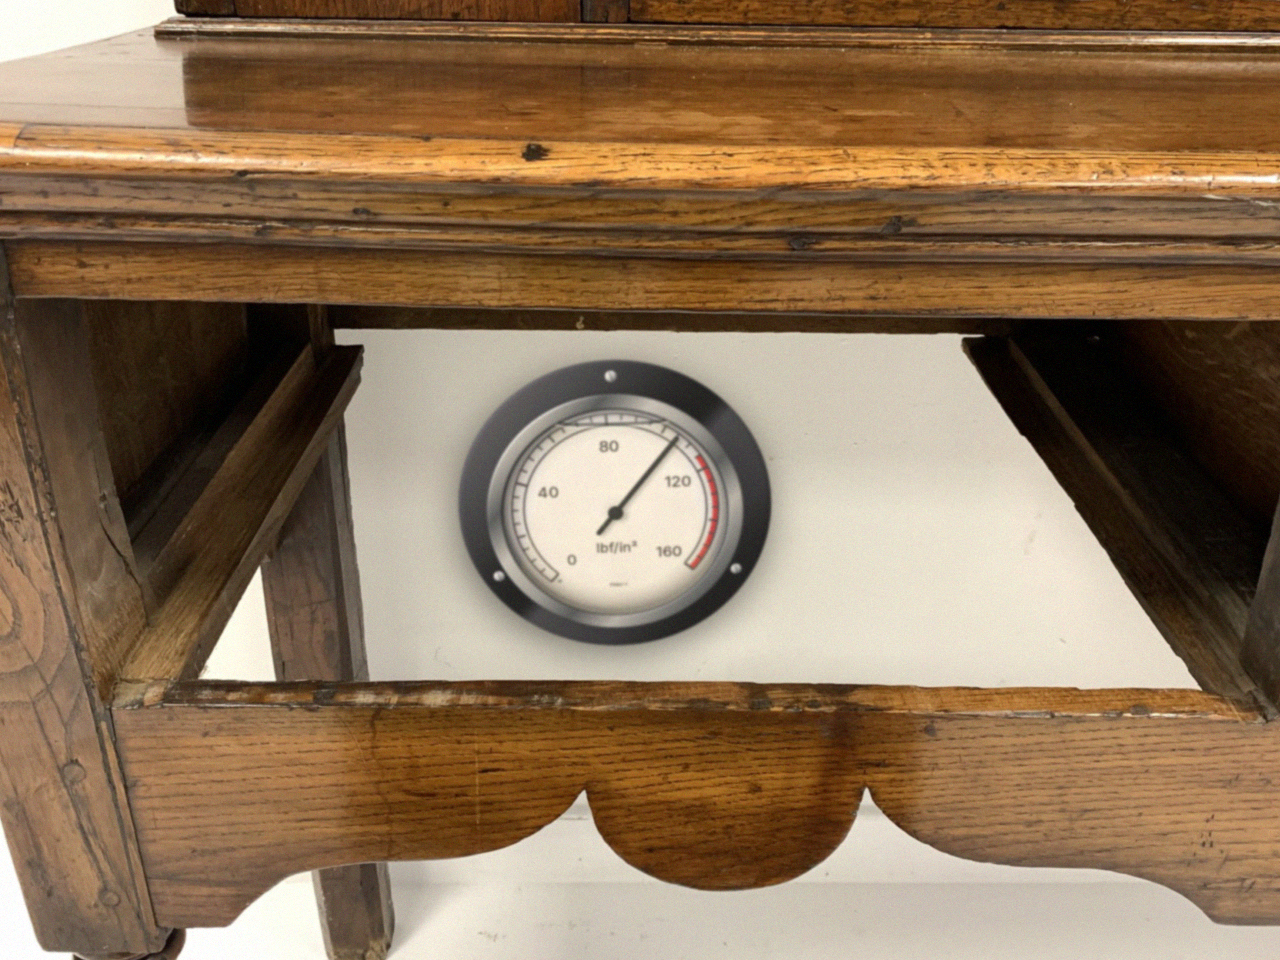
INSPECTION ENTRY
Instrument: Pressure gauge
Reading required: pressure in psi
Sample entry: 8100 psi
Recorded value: 105 psi
